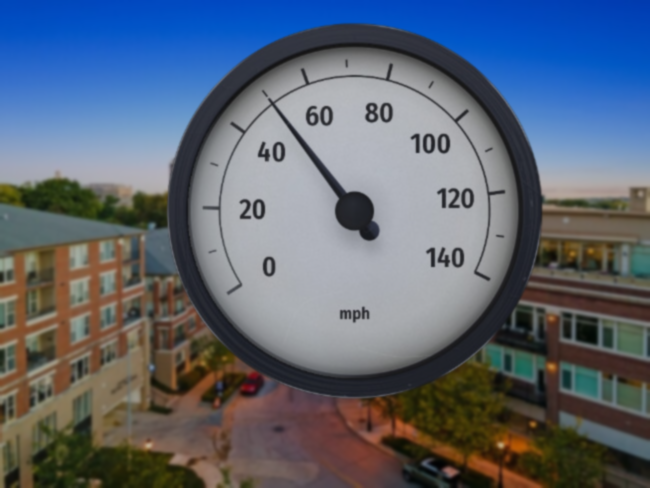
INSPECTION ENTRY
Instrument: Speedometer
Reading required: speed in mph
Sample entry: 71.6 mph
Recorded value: 50 mph
